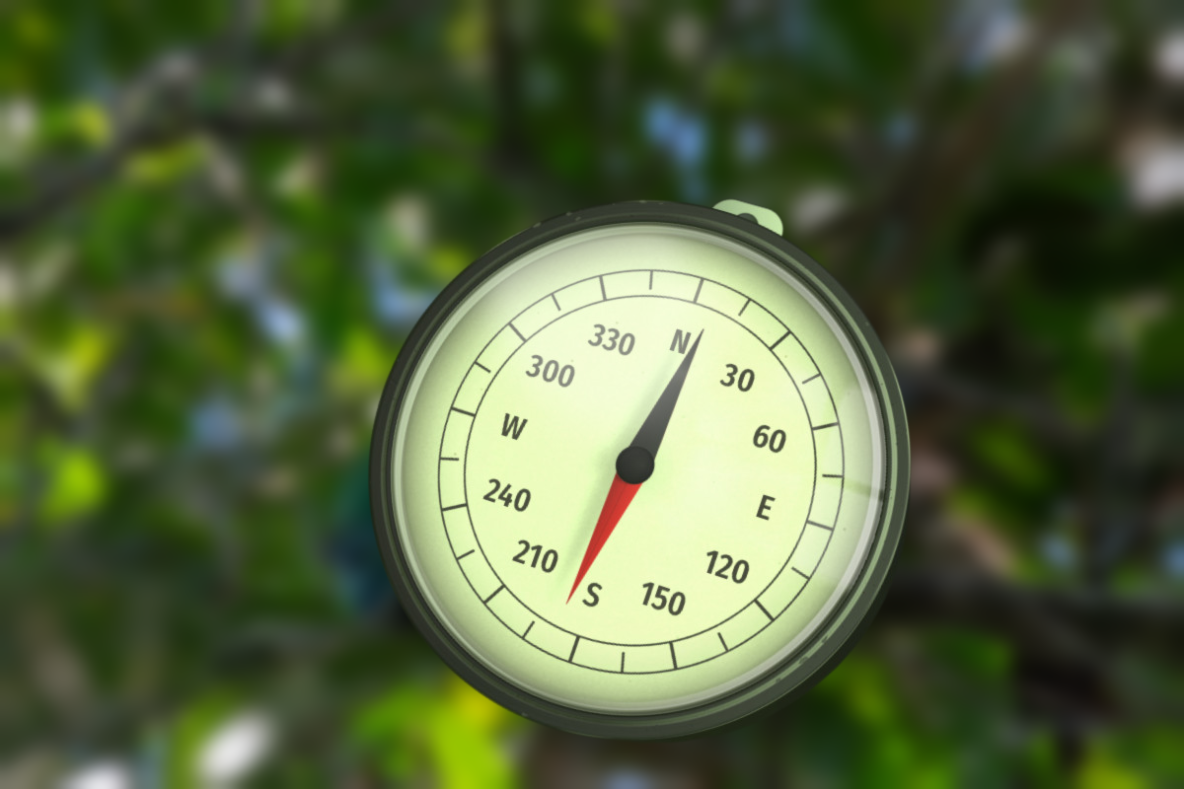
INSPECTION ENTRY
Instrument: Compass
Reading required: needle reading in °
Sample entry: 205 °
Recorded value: 187.5 °
